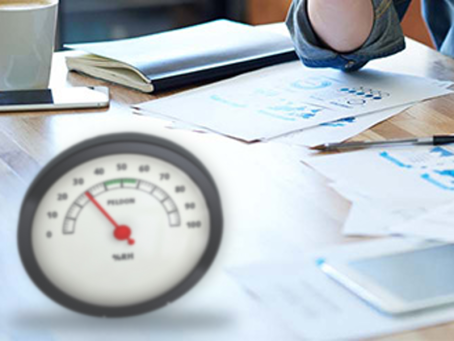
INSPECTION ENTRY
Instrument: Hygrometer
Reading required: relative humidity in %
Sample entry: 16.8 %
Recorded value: 30 %
